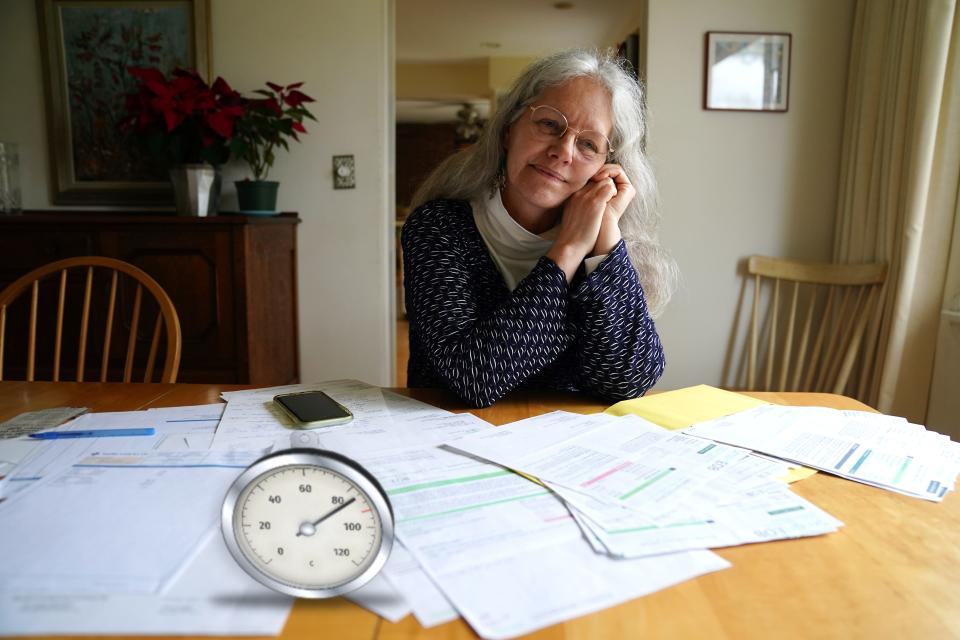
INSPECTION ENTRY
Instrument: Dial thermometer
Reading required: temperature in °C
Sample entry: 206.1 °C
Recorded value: 84 °C
